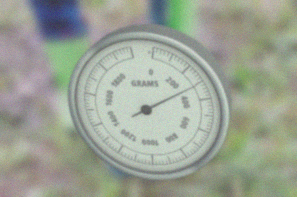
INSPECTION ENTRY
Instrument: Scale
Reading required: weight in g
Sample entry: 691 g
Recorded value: 300 g
